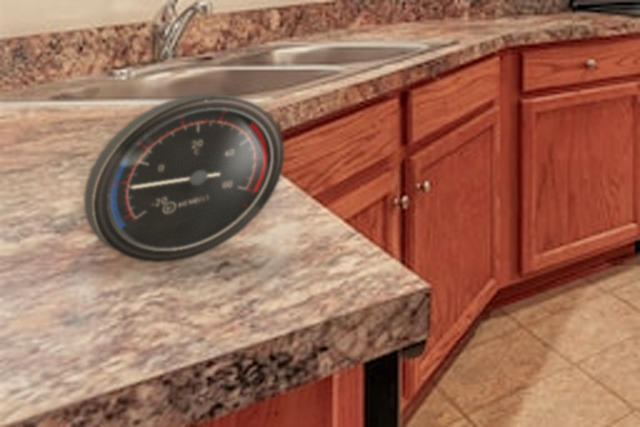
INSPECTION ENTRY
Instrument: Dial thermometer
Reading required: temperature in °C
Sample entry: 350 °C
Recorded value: -8 °C
